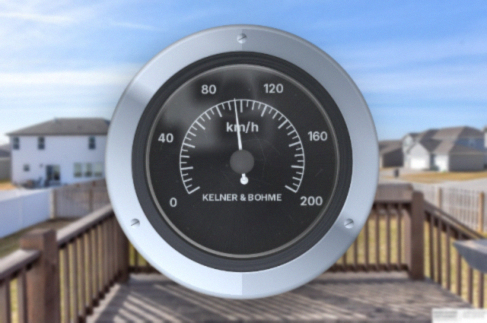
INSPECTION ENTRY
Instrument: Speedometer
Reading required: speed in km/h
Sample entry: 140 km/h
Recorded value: 95 km/h
